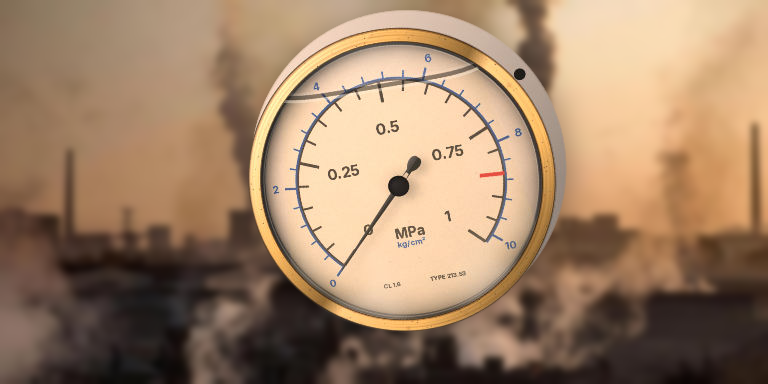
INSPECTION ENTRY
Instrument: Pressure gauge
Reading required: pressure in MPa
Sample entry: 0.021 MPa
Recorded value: 0 MPa
